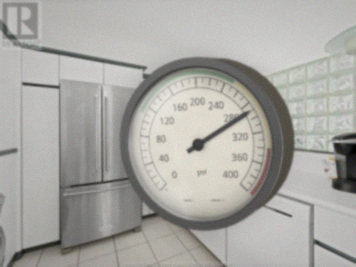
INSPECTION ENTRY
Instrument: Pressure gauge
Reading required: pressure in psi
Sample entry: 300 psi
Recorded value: 290 psi
